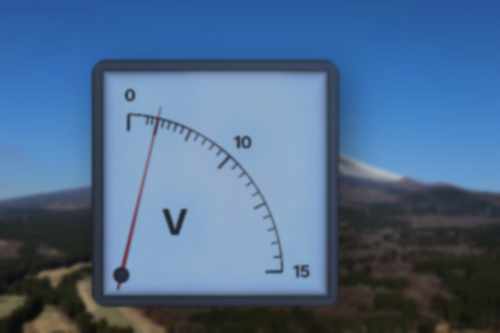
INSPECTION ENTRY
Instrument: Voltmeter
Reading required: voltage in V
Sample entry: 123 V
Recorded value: 5 V
